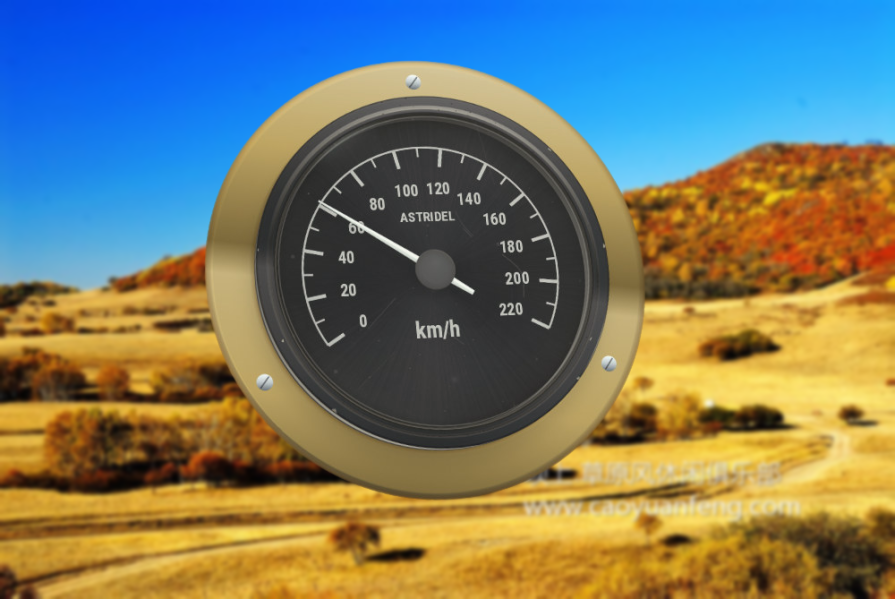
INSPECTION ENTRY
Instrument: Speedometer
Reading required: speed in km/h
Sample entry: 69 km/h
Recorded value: 60 km/h
